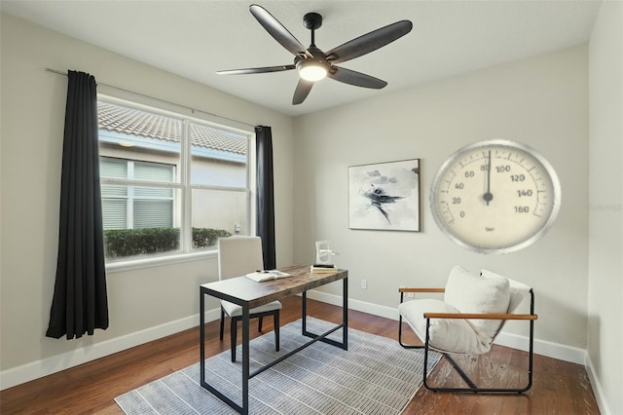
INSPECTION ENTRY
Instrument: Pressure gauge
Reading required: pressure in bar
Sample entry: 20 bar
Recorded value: 85 bar
